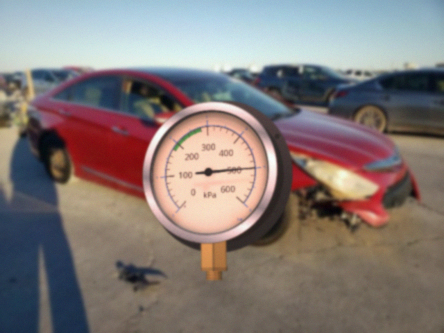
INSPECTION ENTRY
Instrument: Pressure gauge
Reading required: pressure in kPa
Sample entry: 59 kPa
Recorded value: 500 kPa
